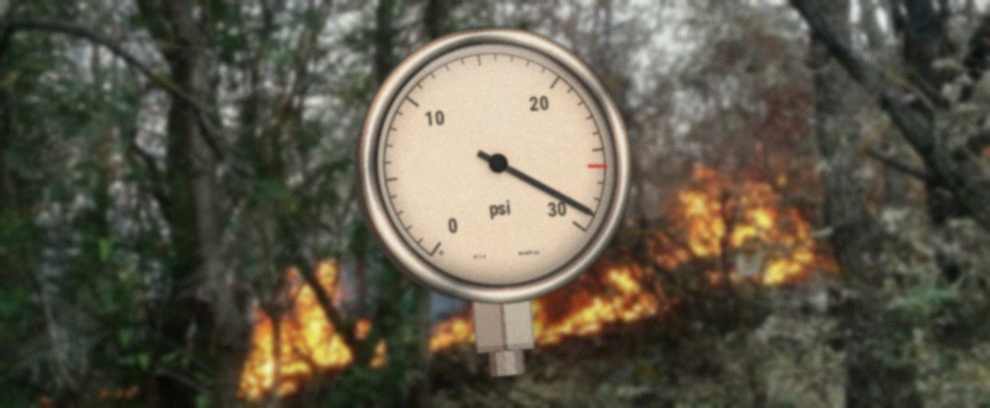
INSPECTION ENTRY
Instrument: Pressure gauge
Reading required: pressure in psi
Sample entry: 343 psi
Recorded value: 29 psi
